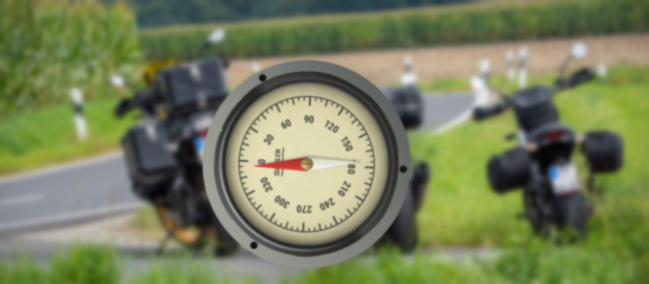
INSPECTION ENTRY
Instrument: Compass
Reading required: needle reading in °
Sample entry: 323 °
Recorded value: 355 °
